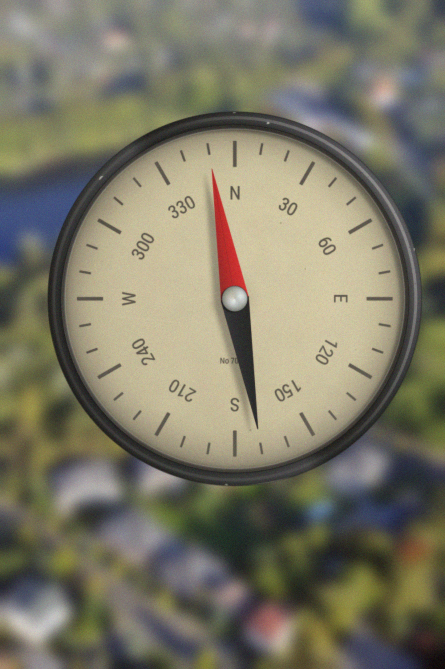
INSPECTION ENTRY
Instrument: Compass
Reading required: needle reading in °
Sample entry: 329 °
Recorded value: 350 °
